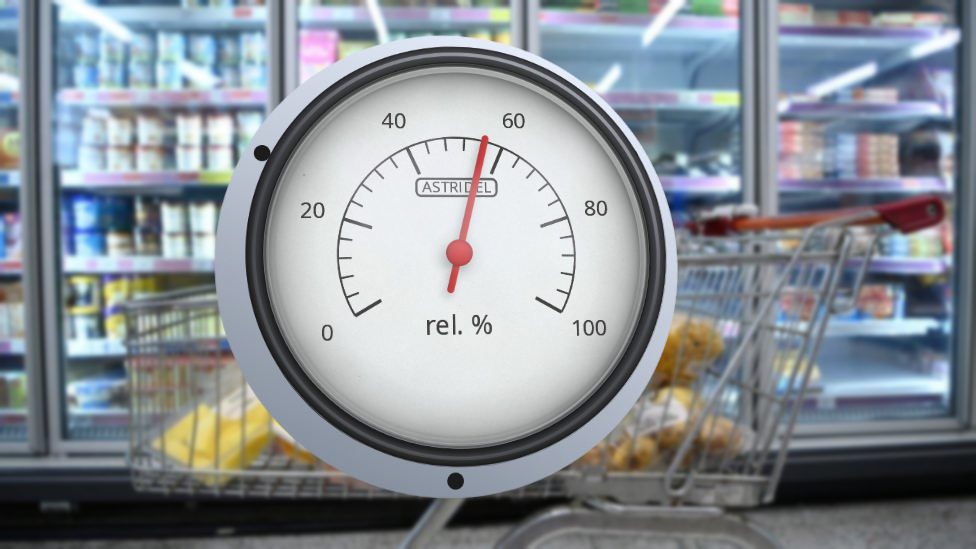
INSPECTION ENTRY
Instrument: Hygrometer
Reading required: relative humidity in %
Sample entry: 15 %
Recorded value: 56 %
